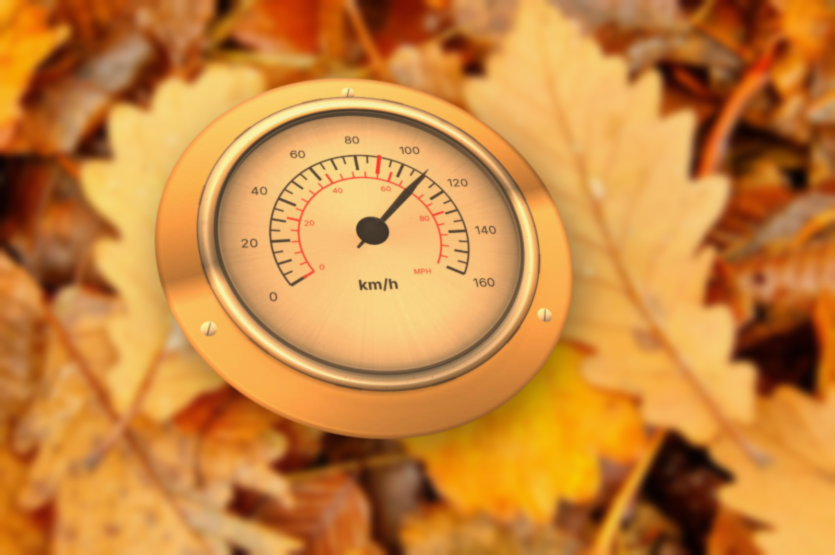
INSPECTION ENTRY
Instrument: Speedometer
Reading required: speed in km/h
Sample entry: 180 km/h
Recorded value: 110 km/h
